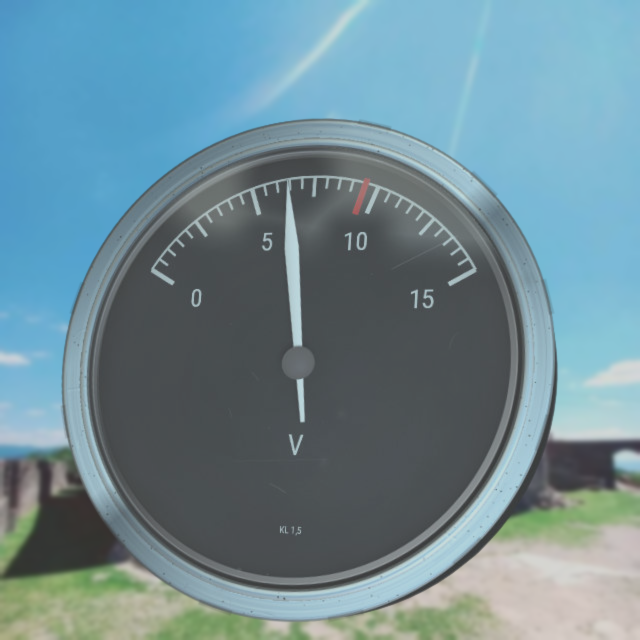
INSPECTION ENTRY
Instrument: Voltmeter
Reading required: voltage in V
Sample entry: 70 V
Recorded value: 6.5 V
